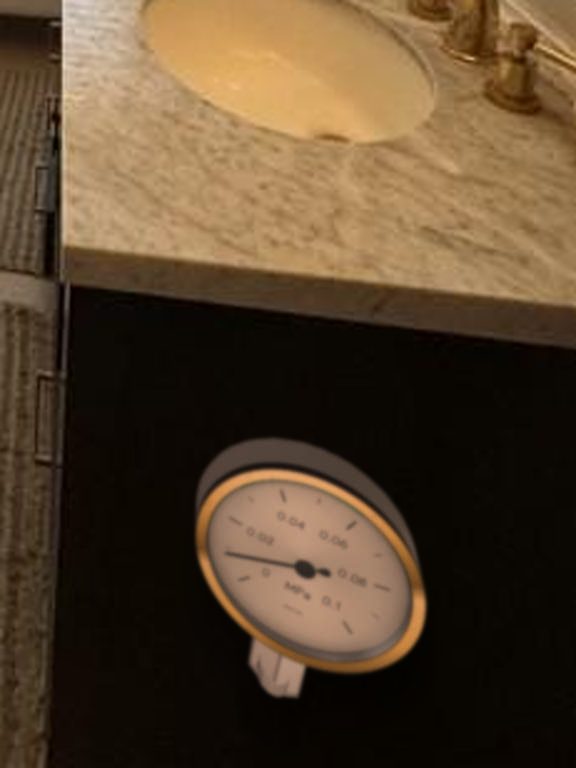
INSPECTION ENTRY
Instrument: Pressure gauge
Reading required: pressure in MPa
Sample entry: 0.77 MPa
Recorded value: 0.01 MPa
